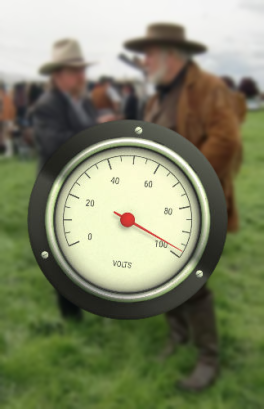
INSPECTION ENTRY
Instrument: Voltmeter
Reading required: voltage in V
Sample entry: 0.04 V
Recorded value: 97.5 V
